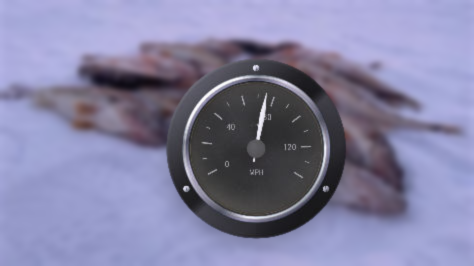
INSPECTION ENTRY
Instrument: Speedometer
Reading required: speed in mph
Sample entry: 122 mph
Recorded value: 75 mph
